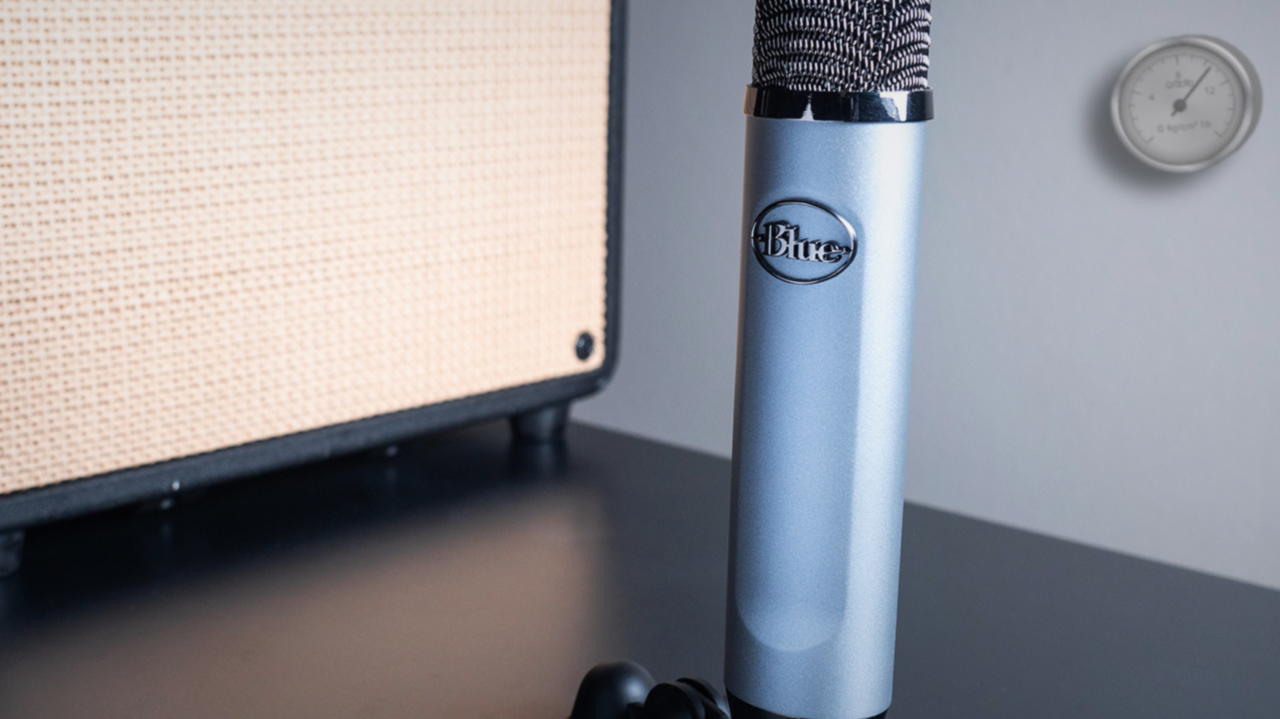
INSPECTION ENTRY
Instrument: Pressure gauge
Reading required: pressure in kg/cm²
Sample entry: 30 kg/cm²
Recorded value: 10.5 kg/cm²
